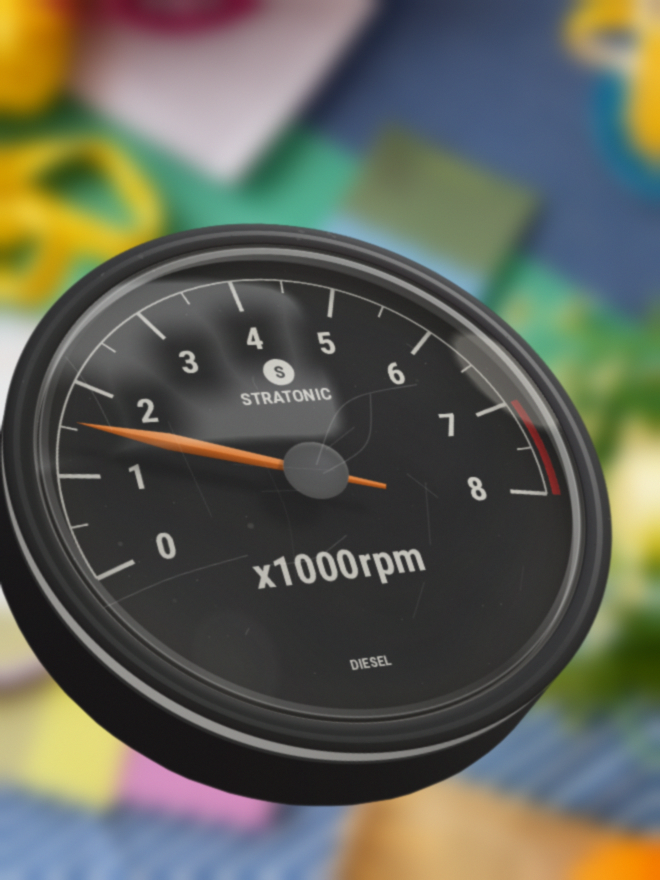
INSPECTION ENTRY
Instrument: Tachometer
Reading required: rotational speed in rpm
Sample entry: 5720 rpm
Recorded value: 1500 rpm
